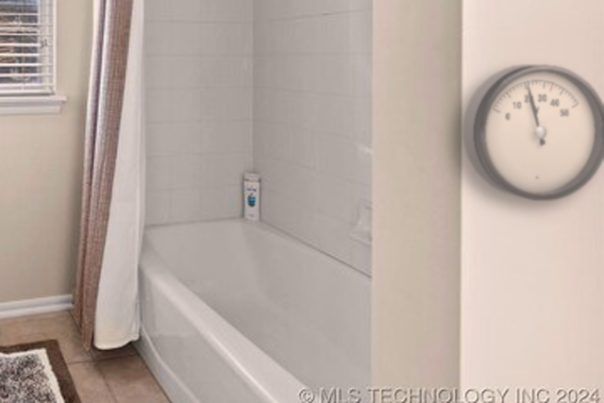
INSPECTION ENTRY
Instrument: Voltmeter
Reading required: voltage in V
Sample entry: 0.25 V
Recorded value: 20 V
